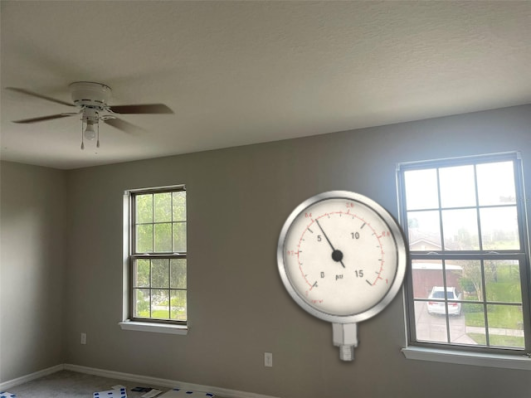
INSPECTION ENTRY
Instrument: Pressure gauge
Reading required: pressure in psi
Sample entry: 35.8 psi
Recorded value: 6 psi
